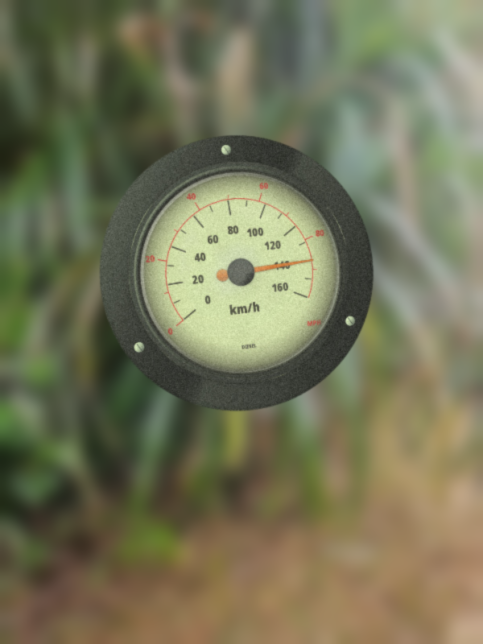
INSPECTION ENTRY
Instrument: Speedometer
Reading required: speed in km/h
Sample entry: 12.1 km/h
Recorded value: 140 km/h
